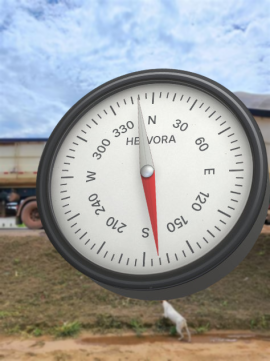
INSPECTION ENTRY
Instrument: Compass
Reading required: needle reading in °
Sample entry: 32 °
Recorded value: 170 °
